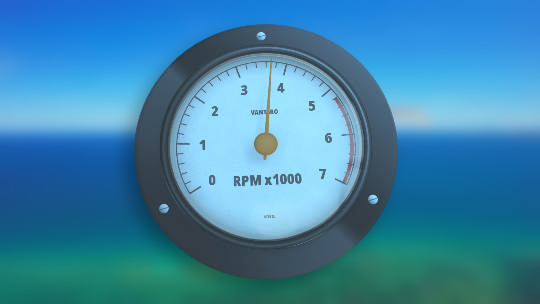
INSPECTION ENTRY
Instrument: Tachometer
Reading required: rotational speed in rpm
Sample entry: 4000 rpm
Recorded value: 3700 rpm
